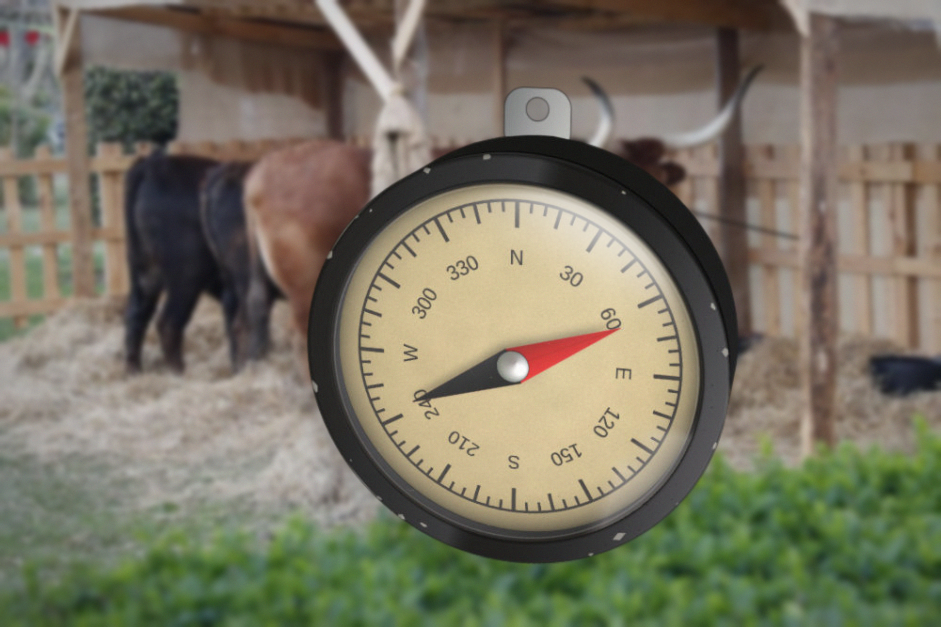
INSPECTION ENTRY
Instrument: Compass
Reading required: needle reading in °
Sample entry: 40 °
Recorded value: 65 °
